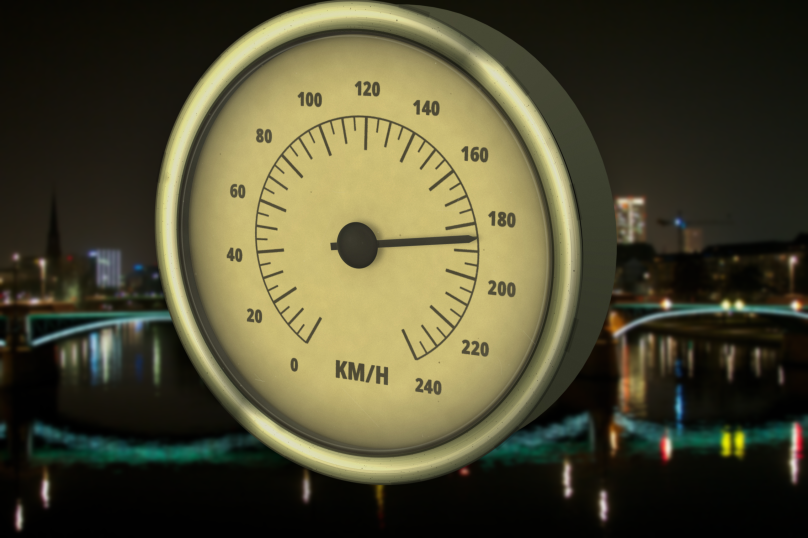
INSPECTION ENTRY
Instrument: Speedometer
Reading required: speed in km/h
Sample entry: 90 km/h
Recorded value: 185 km/h
